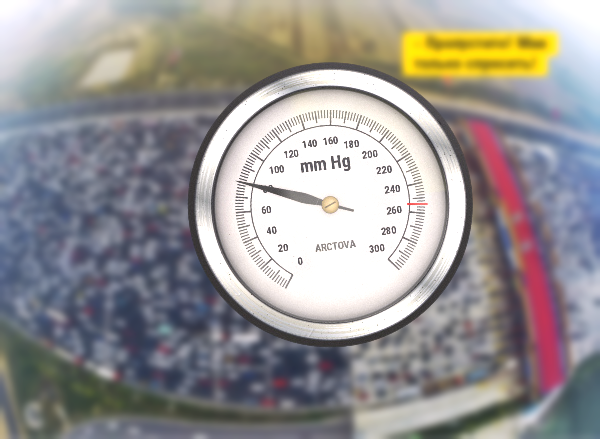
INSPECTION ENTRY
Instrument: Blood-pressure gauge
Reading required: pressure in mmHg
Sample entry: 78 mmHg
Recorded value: 80 mmHg
